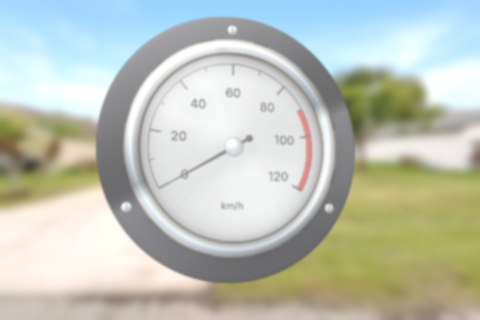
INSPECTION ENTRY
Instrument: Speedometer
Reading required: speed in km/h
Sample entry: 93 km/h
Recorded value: 0 km/h
